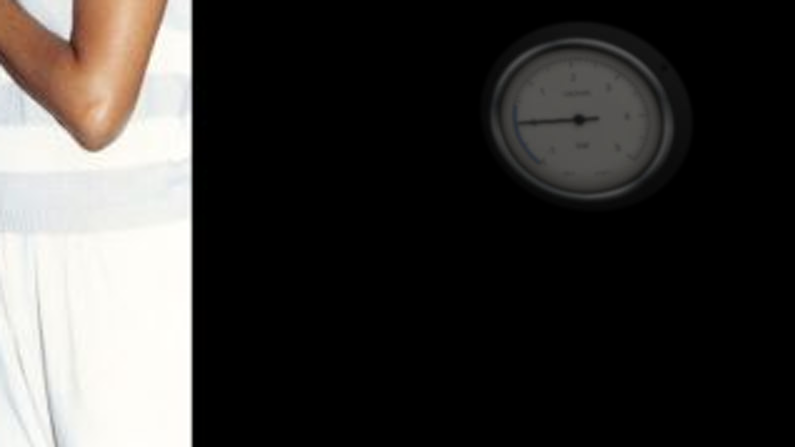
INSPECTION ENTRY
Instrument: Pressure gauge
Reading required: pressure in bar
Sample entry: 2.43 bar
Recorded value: 0 bar
